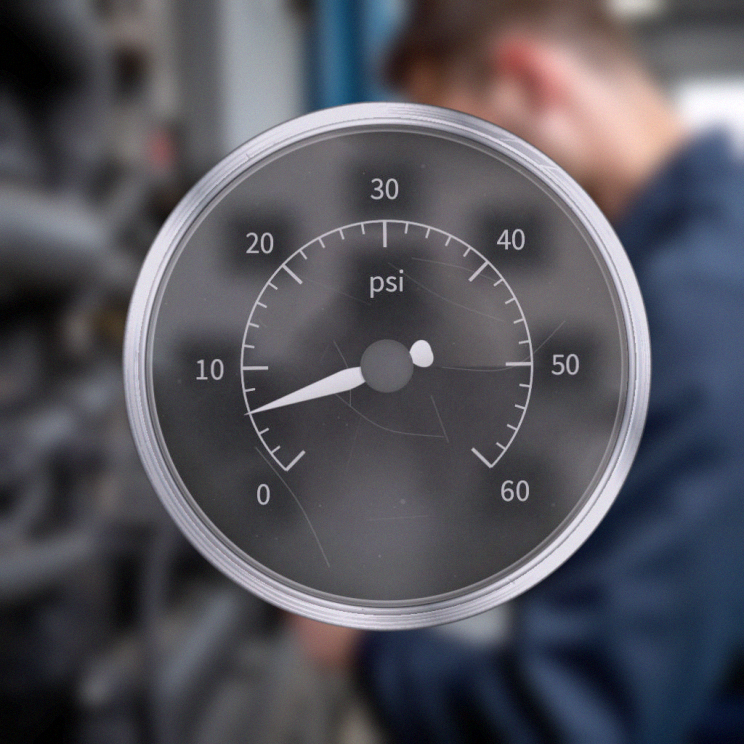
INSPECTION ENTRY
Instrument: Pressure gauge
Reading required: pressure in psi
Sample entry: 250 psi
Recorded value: 6 psi
